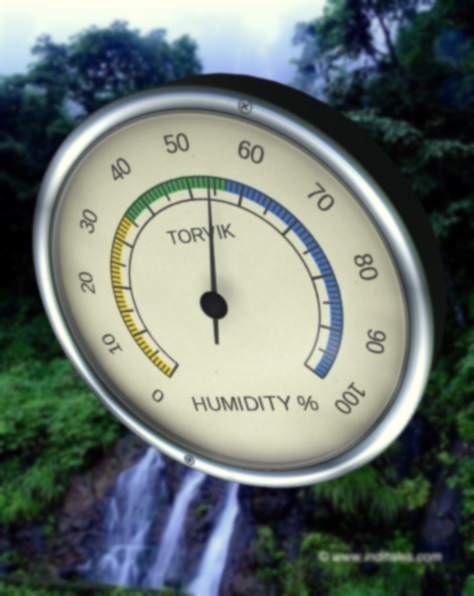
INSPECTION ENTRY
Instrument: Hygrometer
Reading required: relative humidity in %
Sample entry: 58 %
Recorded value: 55 %
